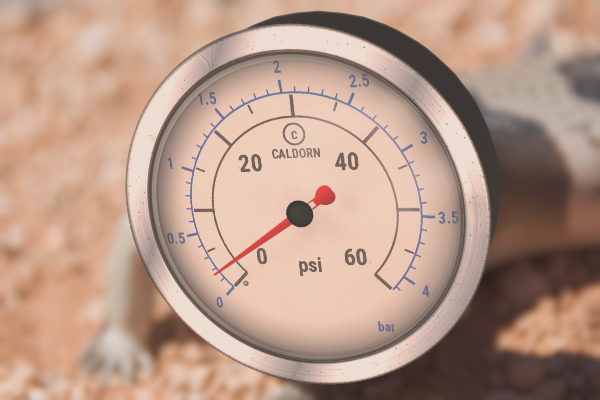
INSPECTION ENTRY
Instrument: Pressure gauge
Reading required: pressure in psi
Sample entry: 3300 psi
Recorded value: 2.5 psi
